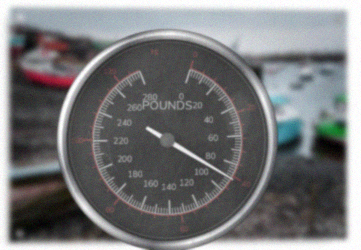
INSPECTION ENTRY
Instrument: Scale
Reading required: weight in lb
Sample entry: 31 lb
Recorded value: 90 lb
